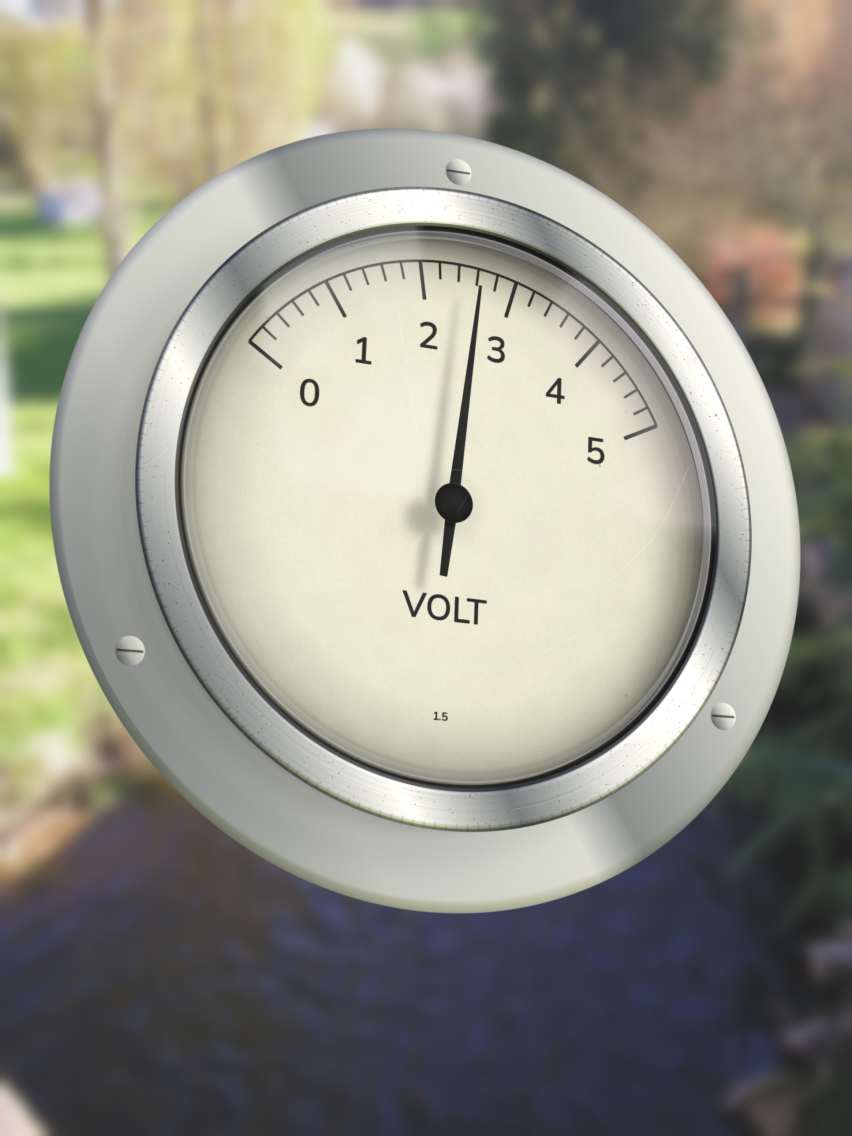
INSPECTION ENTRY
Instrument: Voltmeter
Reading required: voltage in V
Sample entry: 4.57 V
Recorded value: 2.6 V
